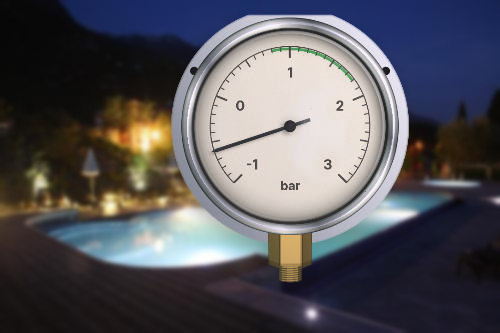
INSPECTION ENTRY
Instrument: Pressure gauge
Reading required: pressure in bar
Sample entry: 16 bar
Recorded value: -0.6 bar
